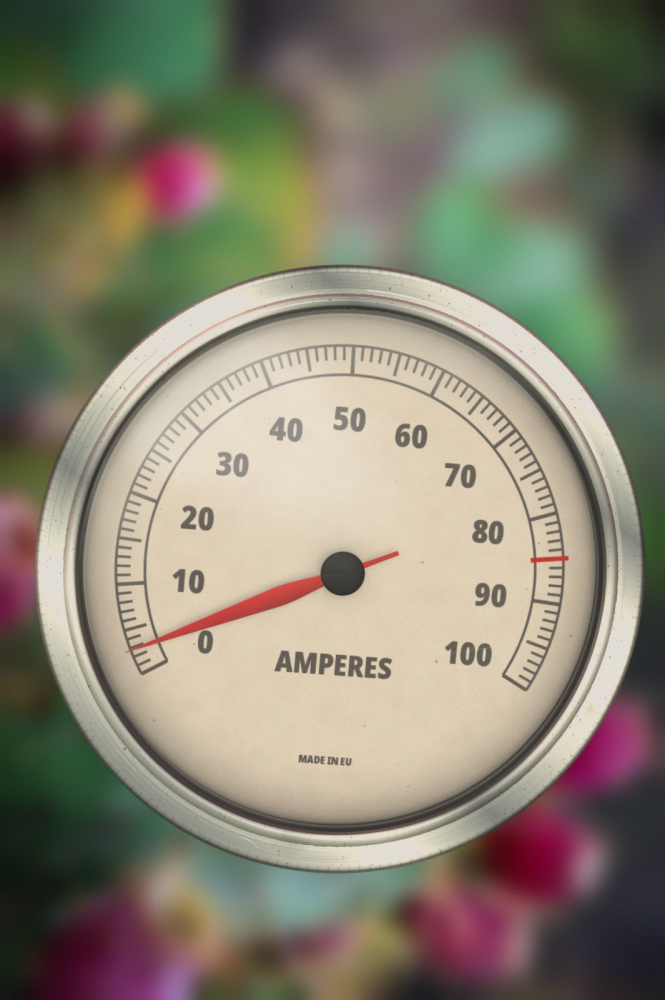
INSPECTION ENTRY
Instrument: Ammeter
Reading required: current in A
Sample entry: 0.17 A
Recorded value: 3 A
